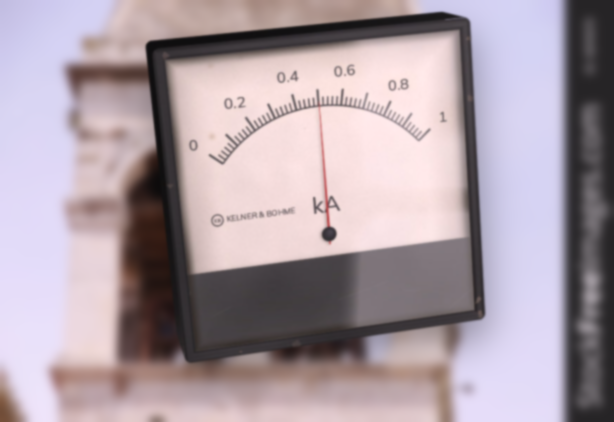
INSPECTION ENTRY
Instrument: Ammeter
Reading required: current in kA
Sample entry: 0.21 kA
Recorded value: 0.5 kA
